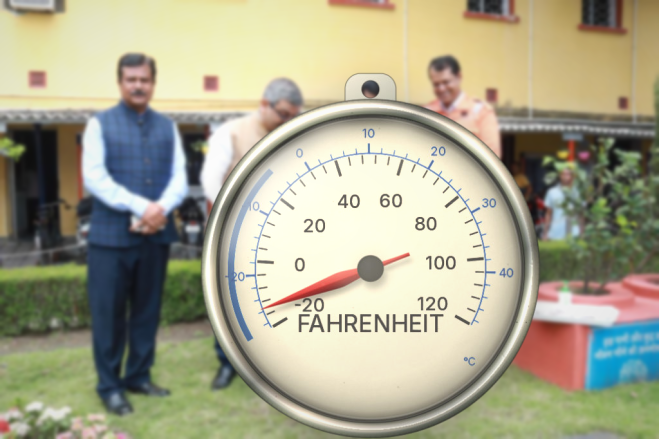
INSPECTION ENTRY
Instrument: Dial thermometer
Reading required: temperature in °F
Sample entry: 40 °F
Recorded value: -14 °F
